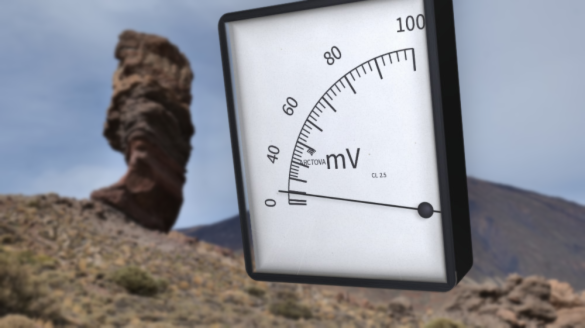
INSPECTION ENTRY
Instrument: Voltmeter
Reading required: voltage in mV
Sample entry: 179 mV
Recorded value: 20 mV
